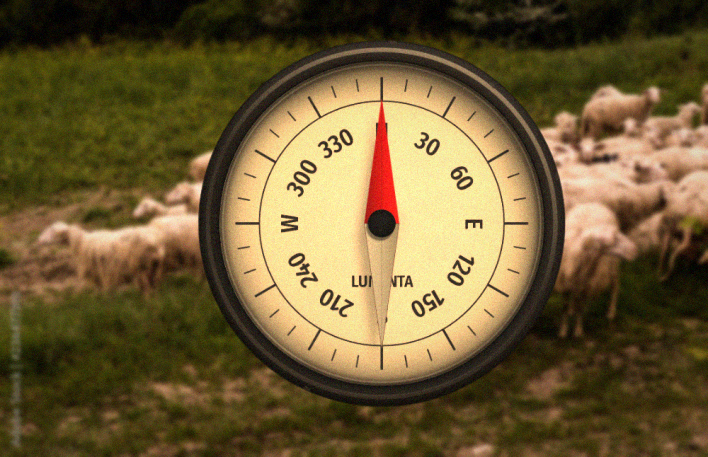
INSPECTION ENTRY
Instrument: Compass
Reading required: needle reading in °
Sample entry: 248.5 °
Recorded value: 0 °
